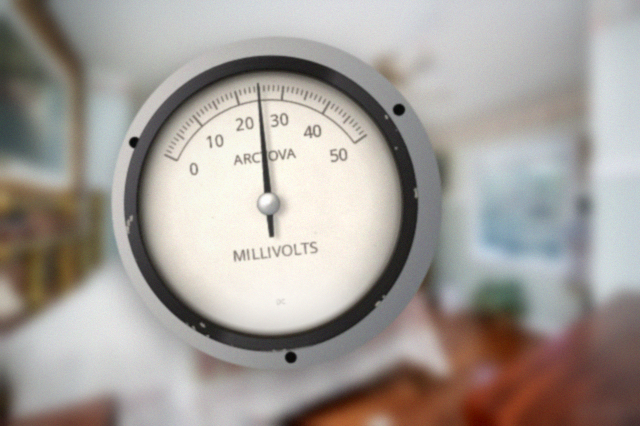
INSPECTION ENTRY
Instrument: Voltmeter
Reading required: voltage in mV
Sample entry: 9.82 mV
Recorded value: 25 mV
